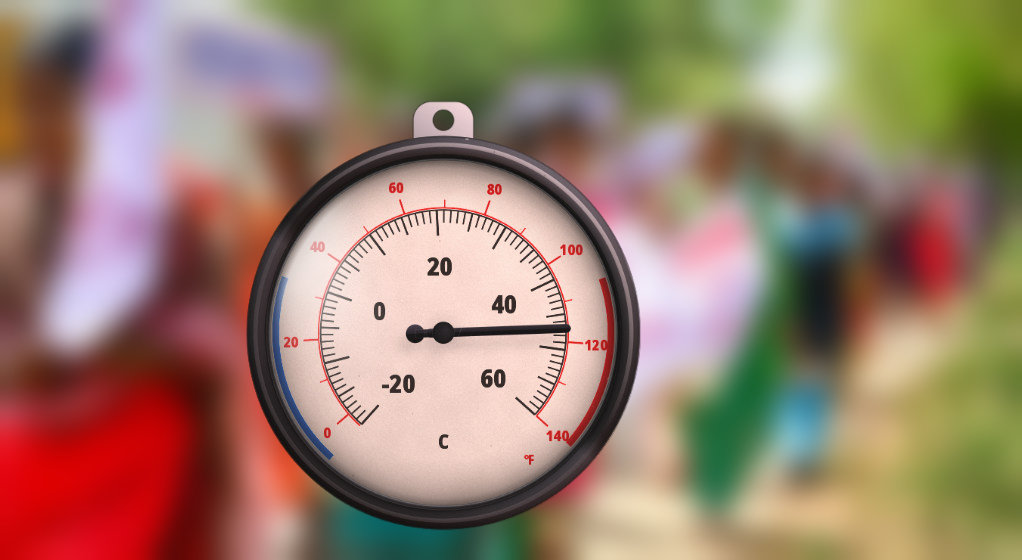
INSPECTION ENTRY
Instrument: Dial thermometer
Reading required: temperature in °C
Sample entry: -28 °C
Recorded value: 47 °C
